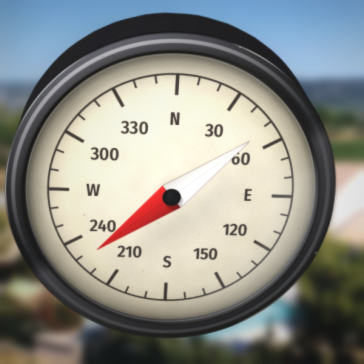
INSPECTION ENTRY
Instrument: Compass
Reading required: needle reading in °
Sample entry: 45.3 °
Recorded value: 230 °
